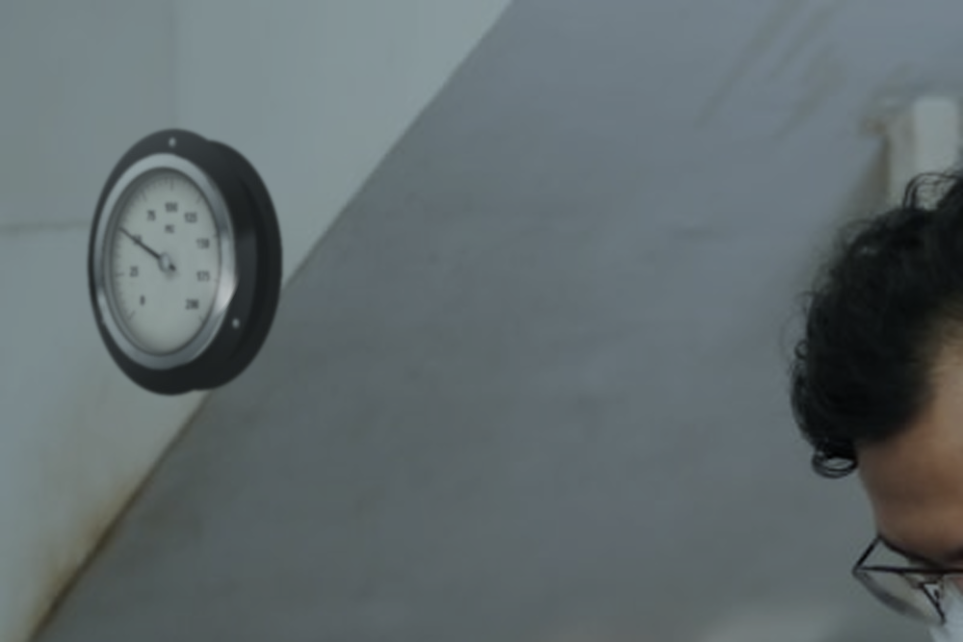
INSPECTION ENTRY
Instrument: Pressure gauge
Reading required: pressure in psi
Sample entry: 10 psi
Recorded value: 50 psi
